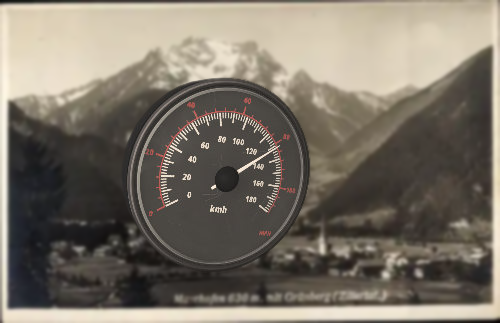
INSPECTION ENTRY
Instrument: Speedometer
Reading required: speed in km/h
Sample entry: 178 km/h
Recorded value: 130 km/h
